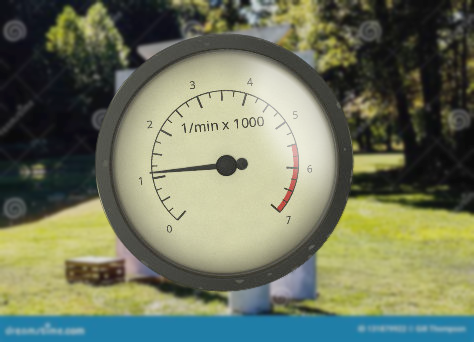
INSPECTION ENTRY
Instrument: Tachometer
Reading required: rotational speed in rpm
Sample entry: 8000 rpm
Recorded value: 1125 rpm
